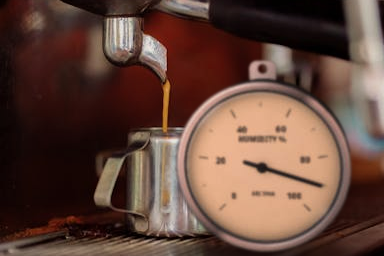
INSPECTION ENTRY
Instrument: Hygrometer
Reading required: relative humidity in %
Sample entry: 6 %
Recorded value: 90 %
